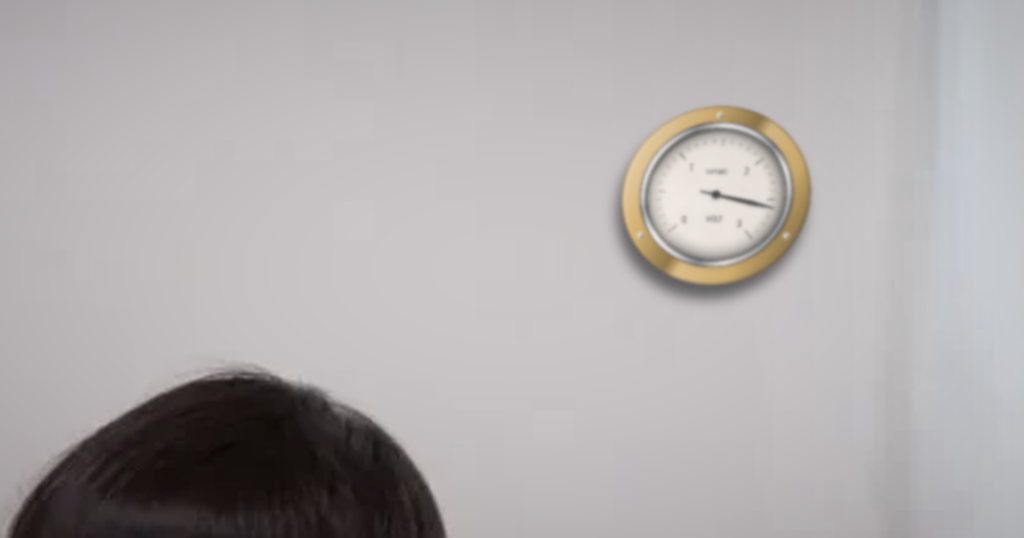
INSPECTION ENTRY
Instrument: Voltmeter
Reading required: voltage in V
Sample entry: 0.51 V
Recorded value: 2.6 V
